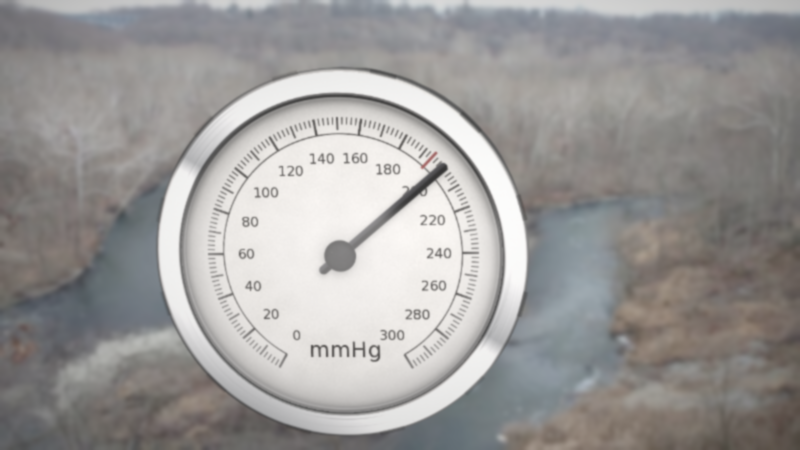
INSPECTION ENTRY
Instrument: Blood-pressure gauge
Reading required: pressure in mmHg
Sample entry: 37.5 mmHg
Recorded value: 200 mmHg
